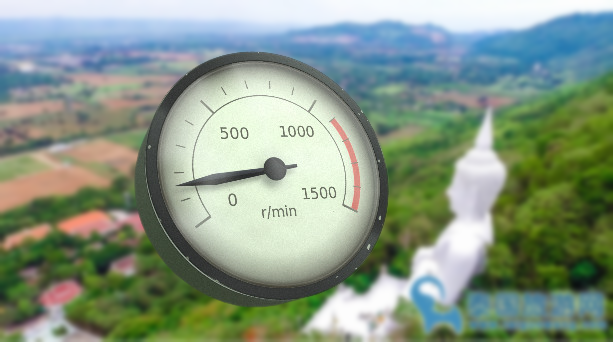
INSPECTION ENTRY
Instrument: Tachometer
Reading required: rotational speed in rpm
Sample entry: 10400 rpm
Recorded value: 150 rpm
